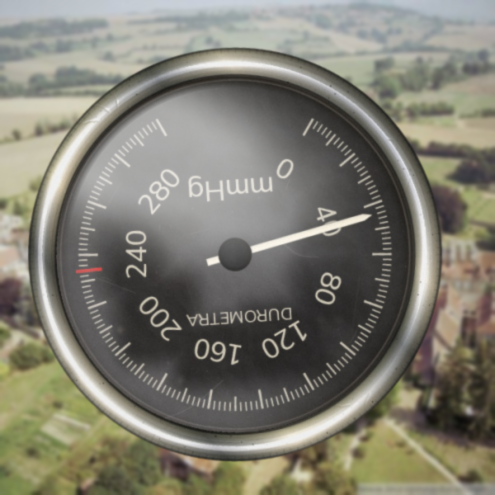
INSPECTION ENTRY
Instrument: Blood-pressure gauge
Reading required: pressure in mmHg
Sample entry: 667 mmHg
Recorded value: 44 mmHg
